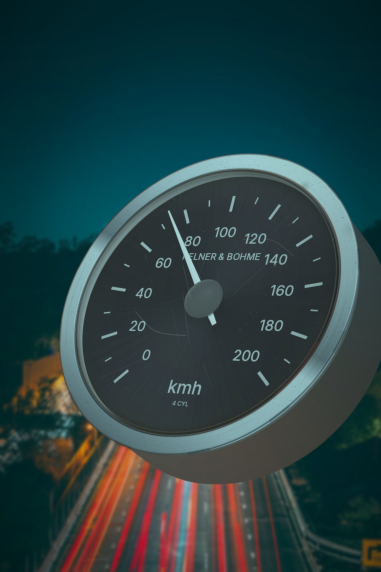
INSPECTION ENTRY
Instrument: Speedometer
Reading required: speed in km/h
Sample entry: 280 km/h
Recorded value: 75 km/h
